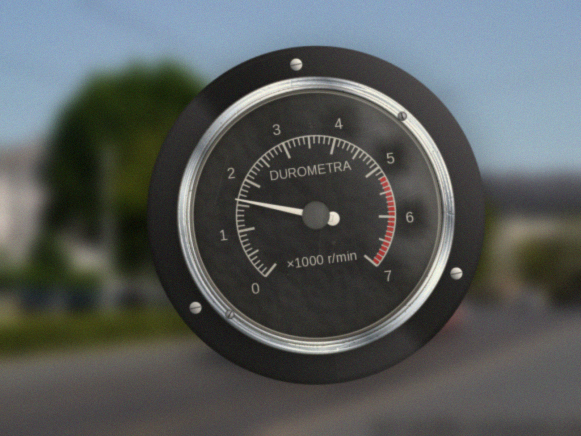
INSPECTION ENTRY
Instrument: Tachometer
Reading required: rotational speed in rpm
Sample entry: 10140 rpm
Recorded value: 1600 rpm
